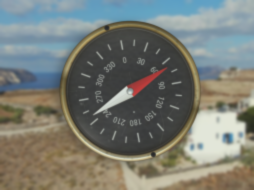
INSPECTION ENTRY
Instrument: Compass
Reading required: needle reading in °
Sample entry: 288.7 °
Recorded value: 67.5 °
